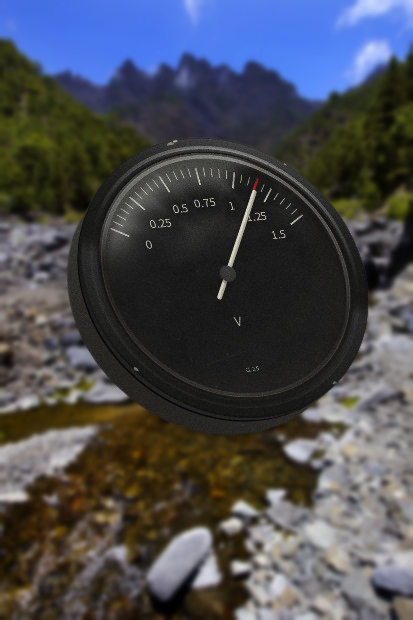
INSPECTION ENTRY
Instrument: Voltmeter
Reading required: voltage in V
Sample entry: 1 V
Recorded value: 1.15 V
